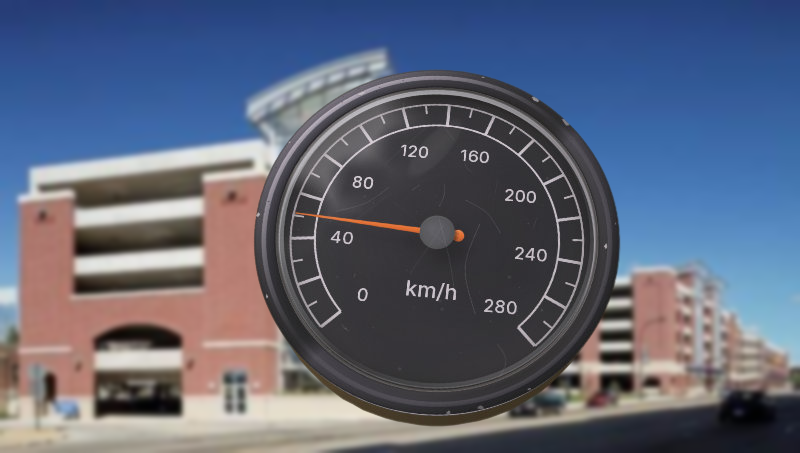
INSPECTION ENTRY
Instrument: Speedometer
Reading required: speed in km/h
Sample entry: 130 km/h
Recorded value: 50 km/h
